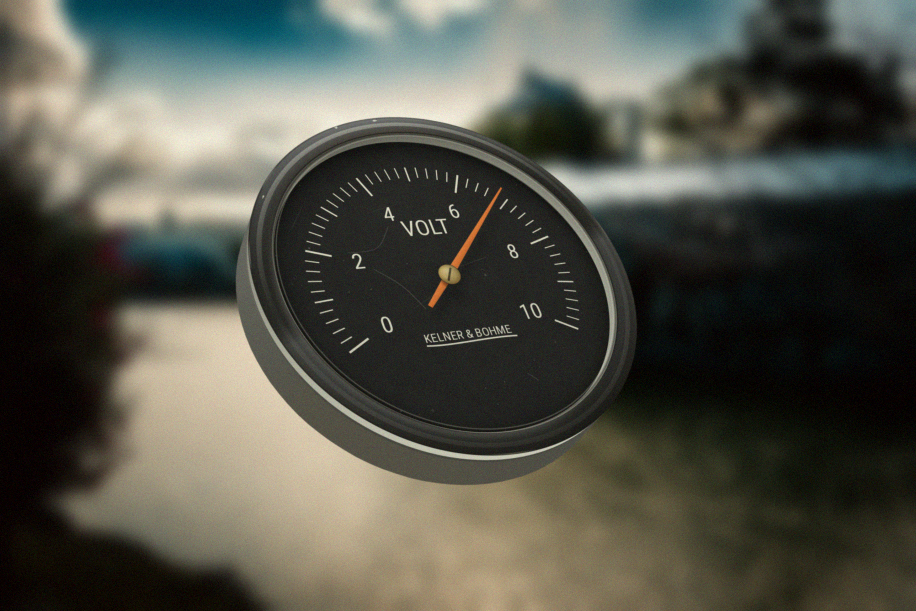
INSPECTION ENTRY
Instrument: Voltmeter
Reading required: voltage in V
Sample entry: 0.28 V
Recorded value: 6.8 V
